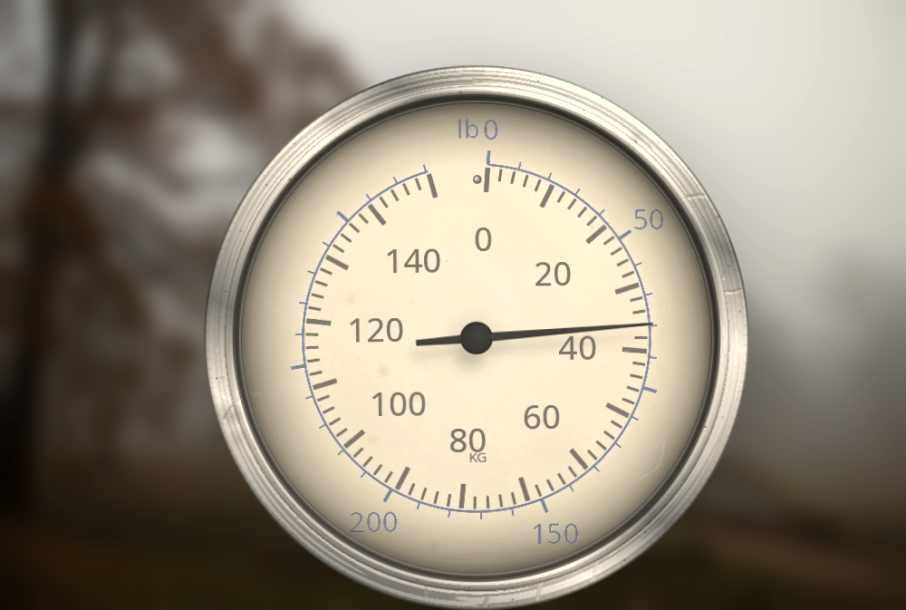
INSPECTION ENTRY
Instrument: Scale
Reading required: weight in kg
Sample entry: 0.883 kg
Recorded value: 36 kg
